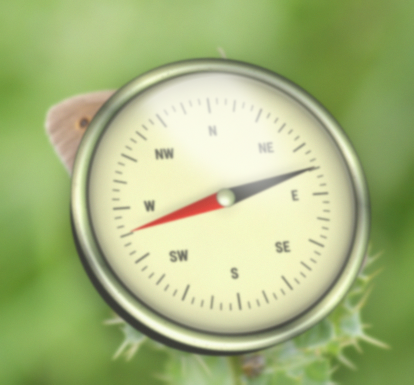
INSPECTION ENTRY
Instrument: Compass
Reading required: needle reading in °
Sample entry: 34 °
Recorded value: 255 °
